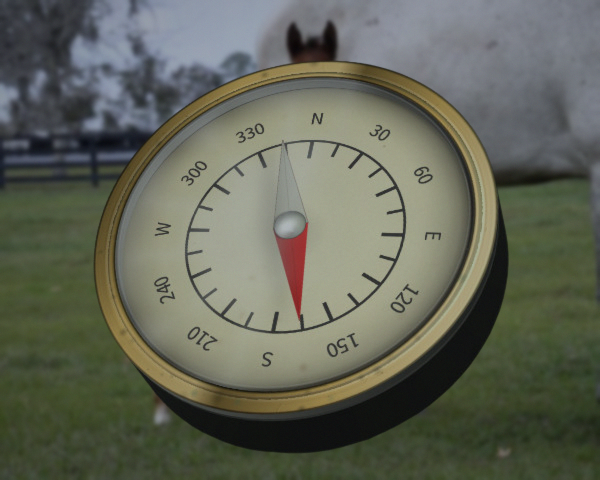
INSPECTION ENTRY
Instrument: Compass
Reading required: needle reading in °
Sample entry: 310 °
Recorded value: 165 °
